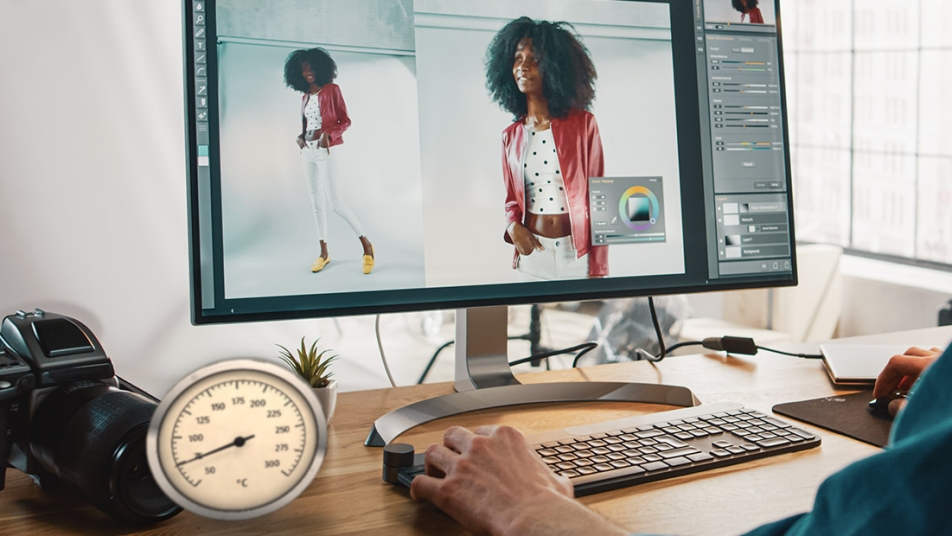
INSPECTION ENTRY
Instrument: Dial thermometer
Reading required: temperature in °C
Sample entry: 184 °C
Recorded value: 75 °C
